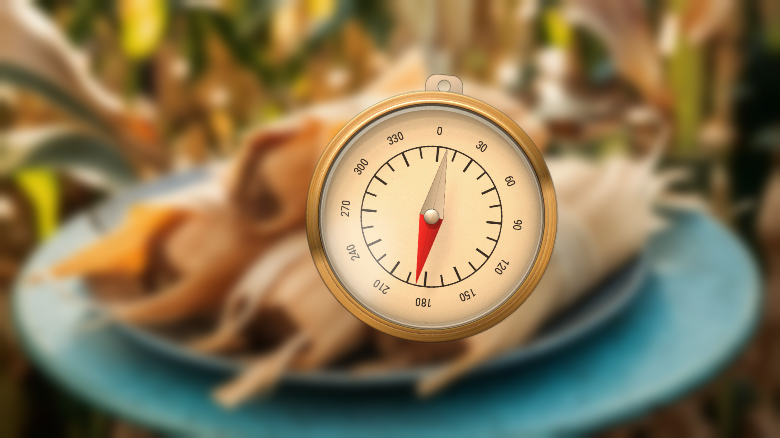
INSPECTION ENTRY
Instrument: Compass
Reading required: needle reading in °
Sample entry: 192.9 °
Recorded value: 187.5 °
